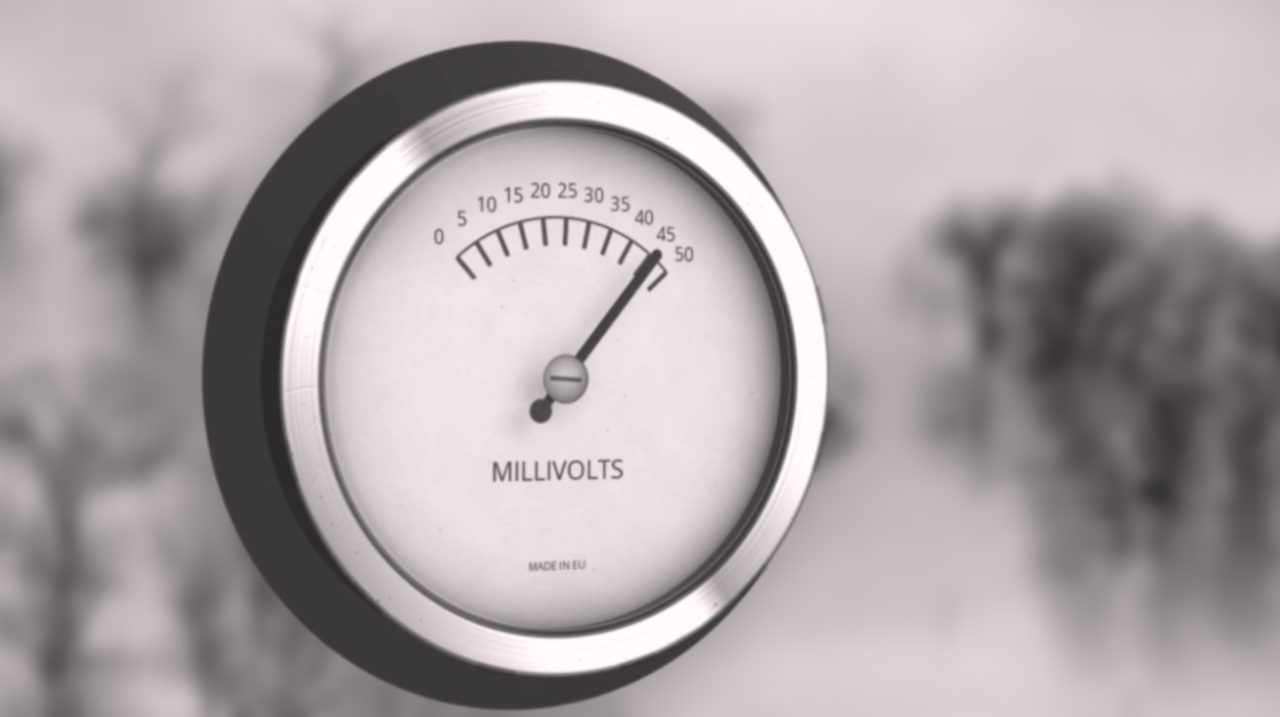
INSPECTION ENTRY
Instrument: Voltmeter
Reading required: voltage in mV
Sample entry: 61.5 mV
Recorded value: 45 mV
